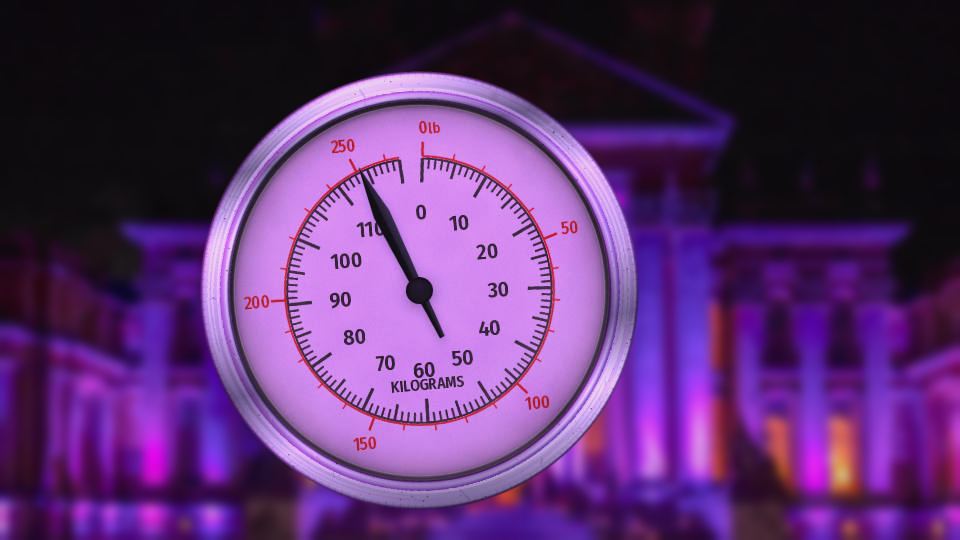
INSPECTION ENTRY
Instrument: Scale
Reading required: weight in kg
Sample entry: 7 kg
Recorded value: 114 kg
